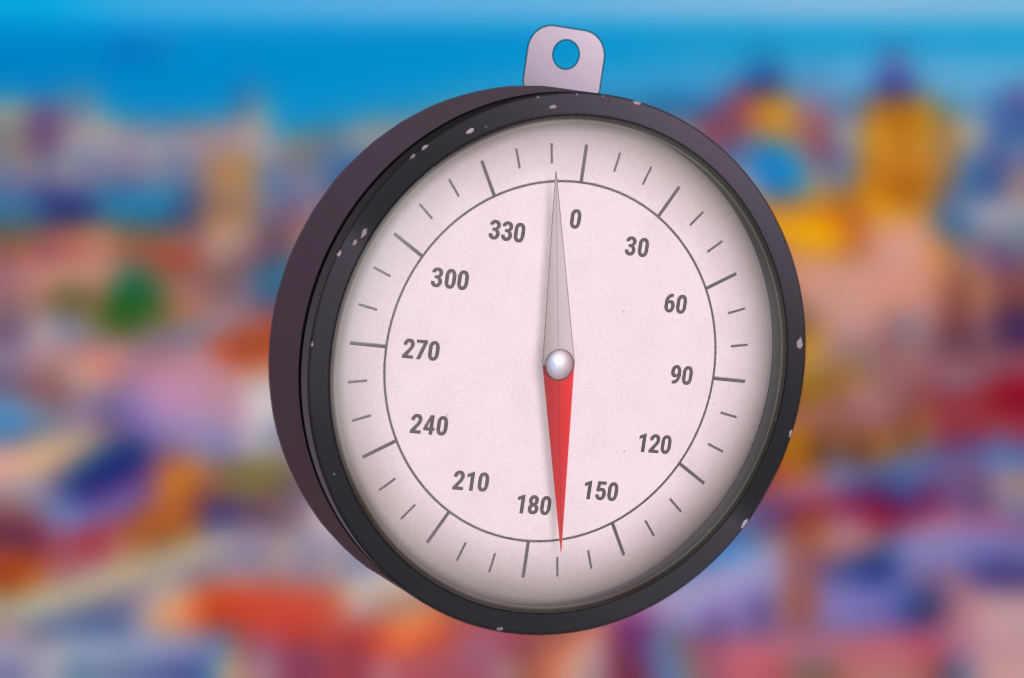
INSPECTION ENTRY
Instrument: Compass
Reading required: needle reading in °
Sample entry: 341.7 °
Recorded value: 170 °
